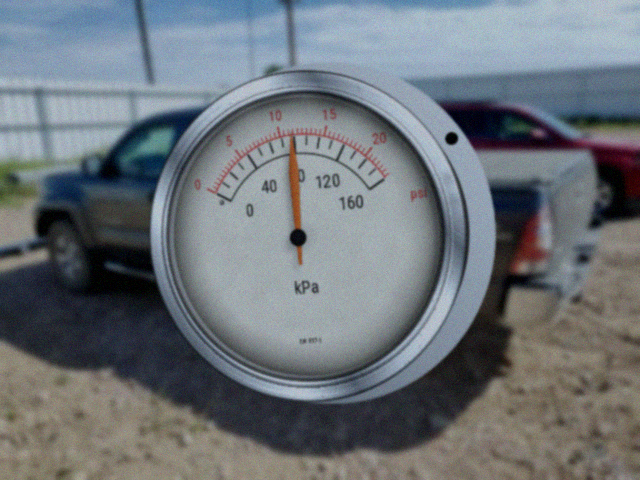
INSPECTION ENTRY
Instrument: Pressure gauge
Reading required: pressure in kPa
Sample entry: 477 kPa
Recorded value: 80 kPa
